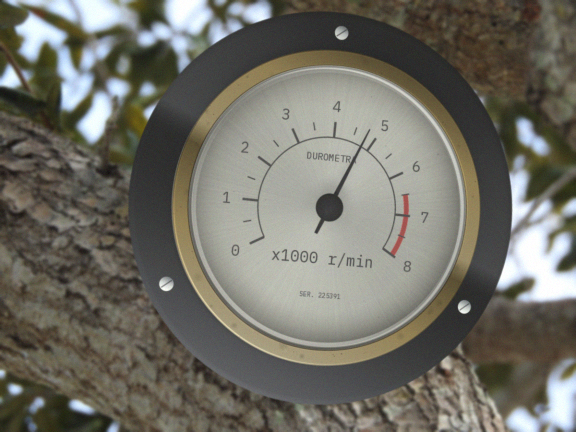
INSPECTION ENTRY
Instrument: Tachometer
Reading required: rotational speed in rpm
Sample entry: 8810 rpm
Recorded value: 4750 rpm
